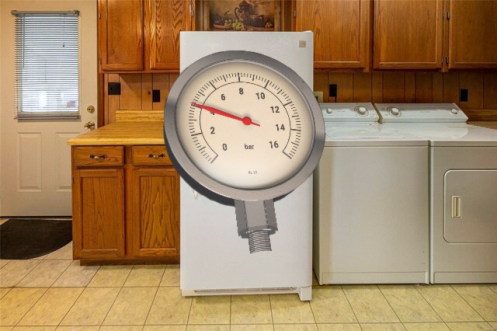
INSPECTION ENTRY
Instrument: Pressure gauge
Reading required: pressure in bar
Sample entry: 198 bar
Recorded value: 4 bar
